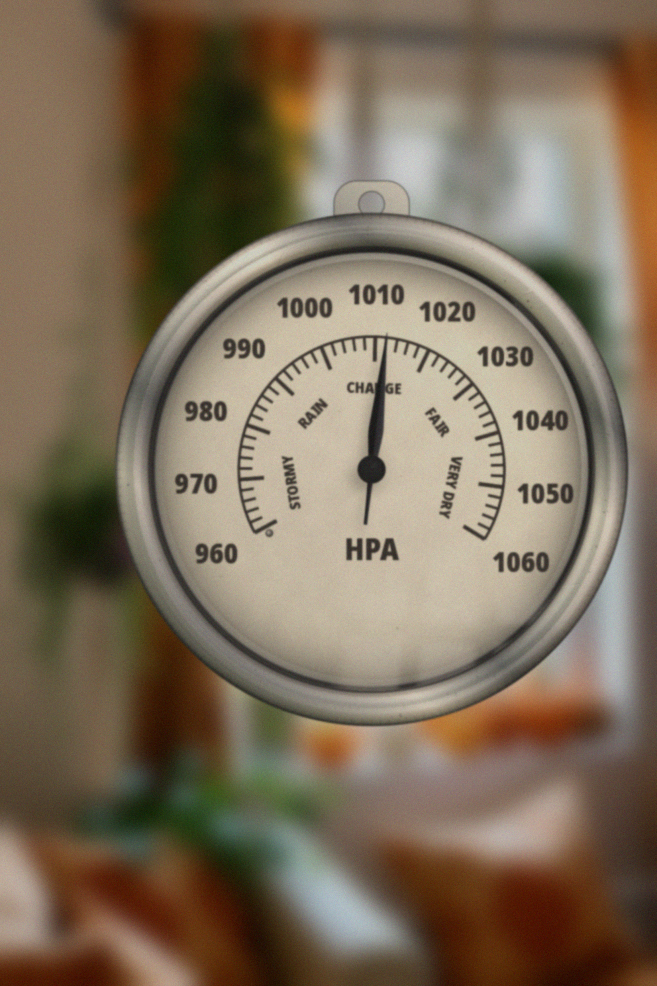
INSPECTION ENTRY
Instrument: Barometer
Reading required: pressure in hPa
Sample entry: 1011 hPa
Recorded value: 1012 hPa
